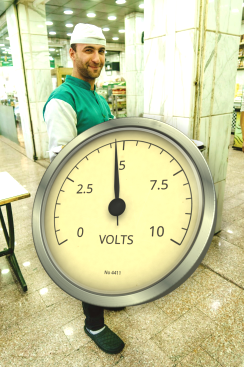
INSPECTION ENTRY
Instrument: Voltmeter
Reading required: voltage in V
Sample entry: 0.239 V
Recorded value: 4.75 V
